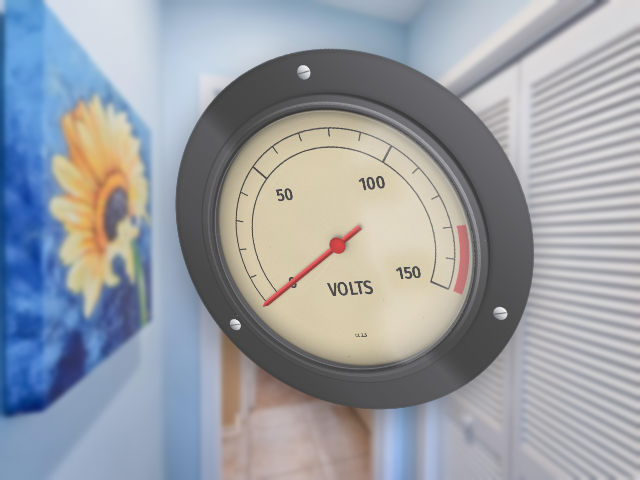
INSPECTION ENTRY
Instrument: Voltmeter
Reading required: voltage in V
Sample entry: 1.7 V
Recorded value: 0 V
